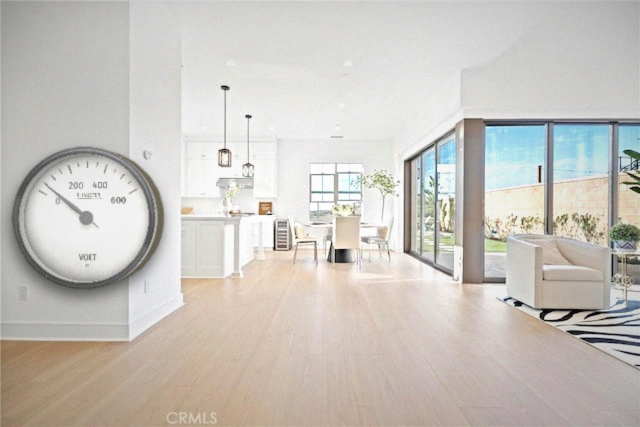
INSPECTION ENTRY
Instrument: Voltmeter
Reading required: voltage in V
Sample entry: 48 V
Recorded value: 50 V
